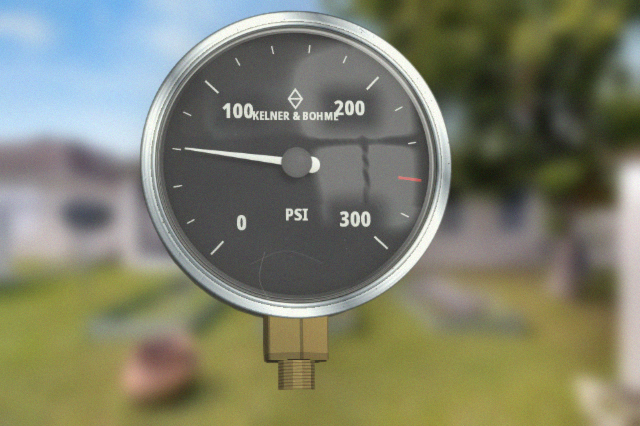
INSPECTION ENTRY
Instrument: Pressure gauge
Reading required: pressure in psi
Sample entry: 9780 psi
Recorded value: 60 psi
